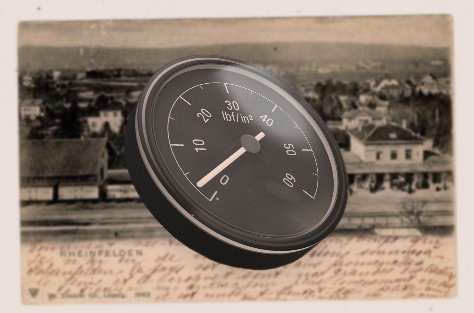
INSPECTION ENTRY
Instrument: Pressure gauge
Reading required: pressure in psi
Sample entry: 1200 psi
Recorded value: 2.5 psi
